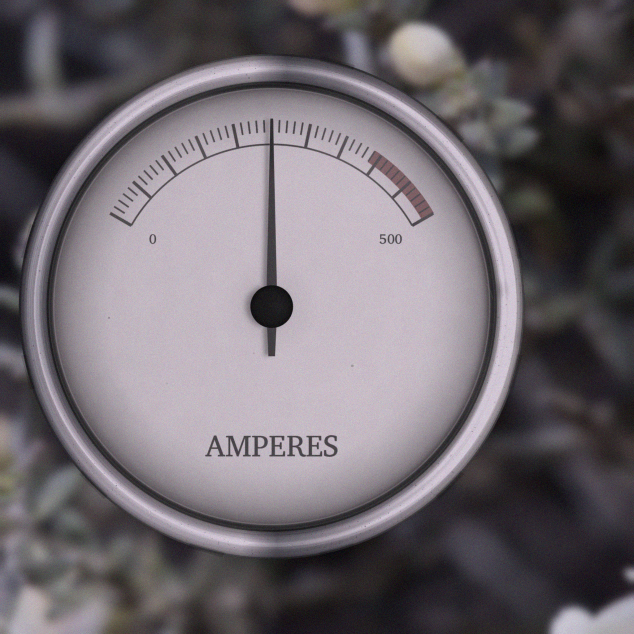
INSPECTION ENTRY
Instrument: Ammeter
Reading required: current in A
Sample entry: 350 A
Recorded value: 250 A
